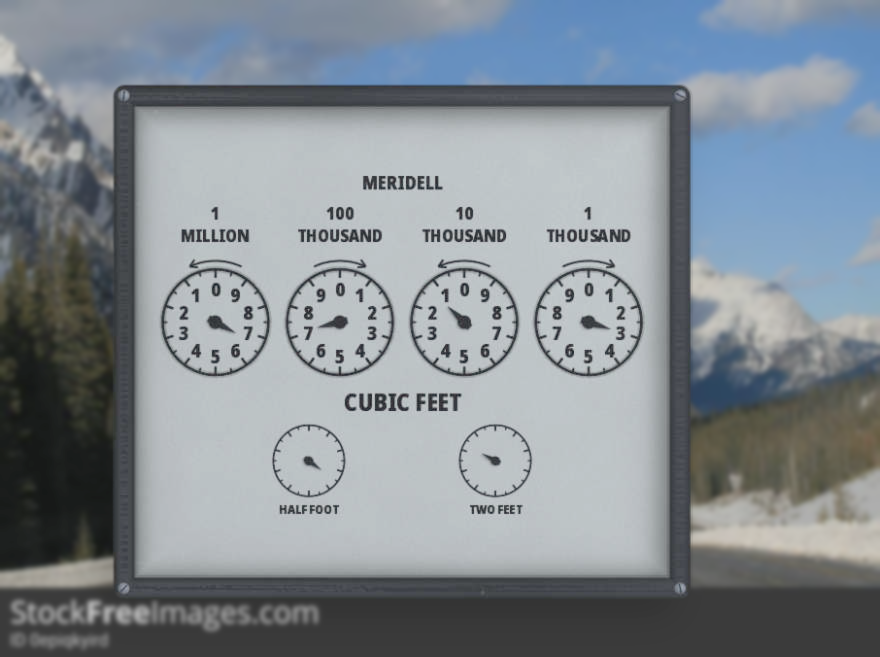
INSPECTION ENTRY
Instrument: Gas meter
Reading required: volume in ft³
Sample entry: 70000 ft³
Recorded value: 671300 ft³
